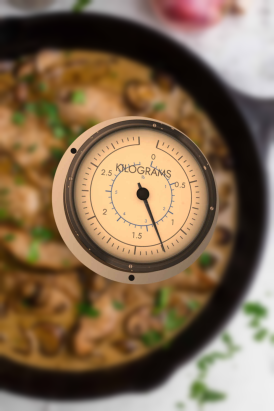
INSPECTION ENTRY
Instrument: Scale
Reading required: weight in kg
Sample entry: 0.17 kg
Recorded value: 1.25 kg
